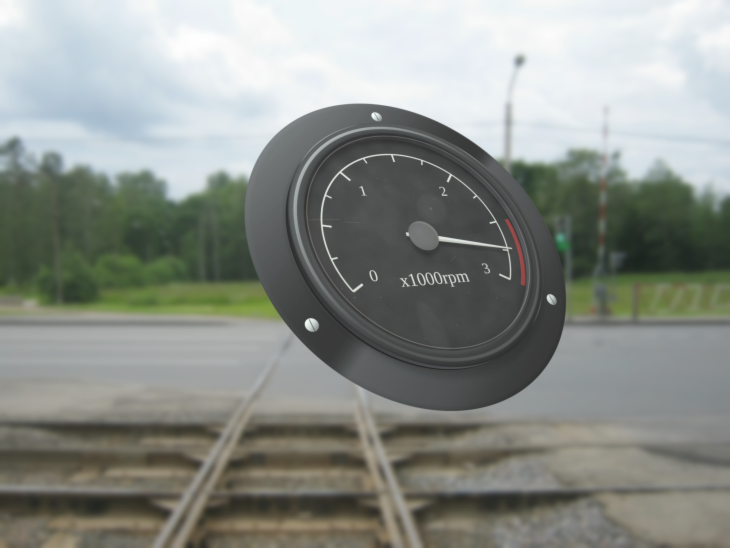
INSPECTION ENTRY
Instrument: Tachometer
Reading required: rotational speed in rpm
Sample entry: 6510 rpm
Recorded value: 2750 rpm
